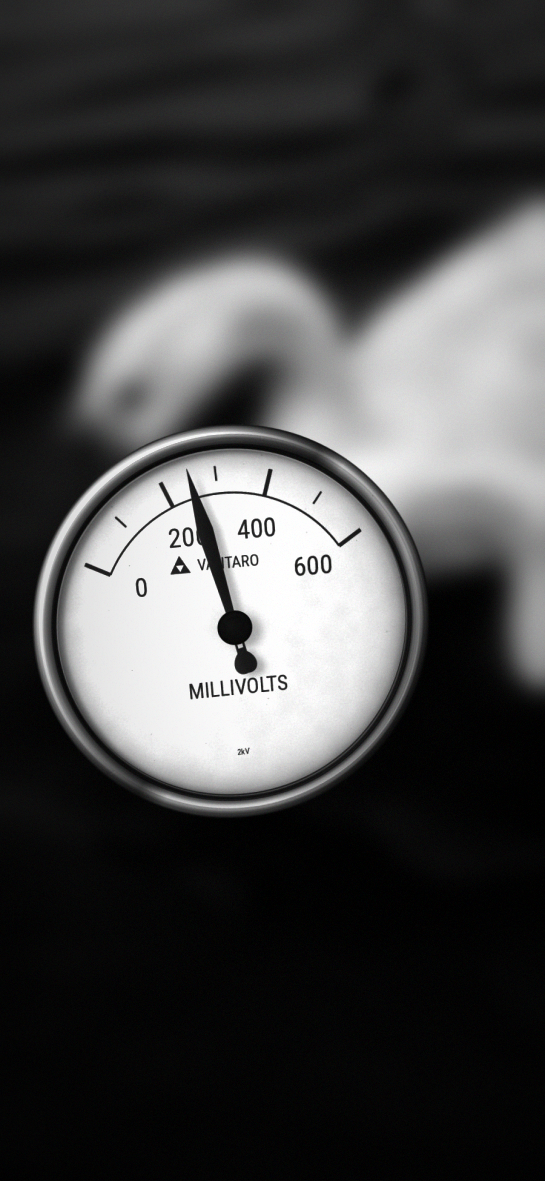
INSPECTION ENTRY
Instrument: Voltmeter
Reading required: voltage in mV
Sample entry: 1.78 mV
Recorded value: 250 mV
